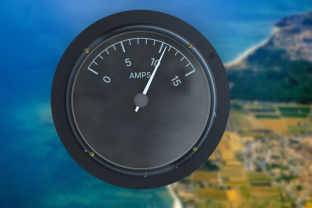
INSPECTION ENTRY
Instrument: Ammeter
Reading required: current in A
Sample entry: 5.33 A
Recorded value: 10.5 A
